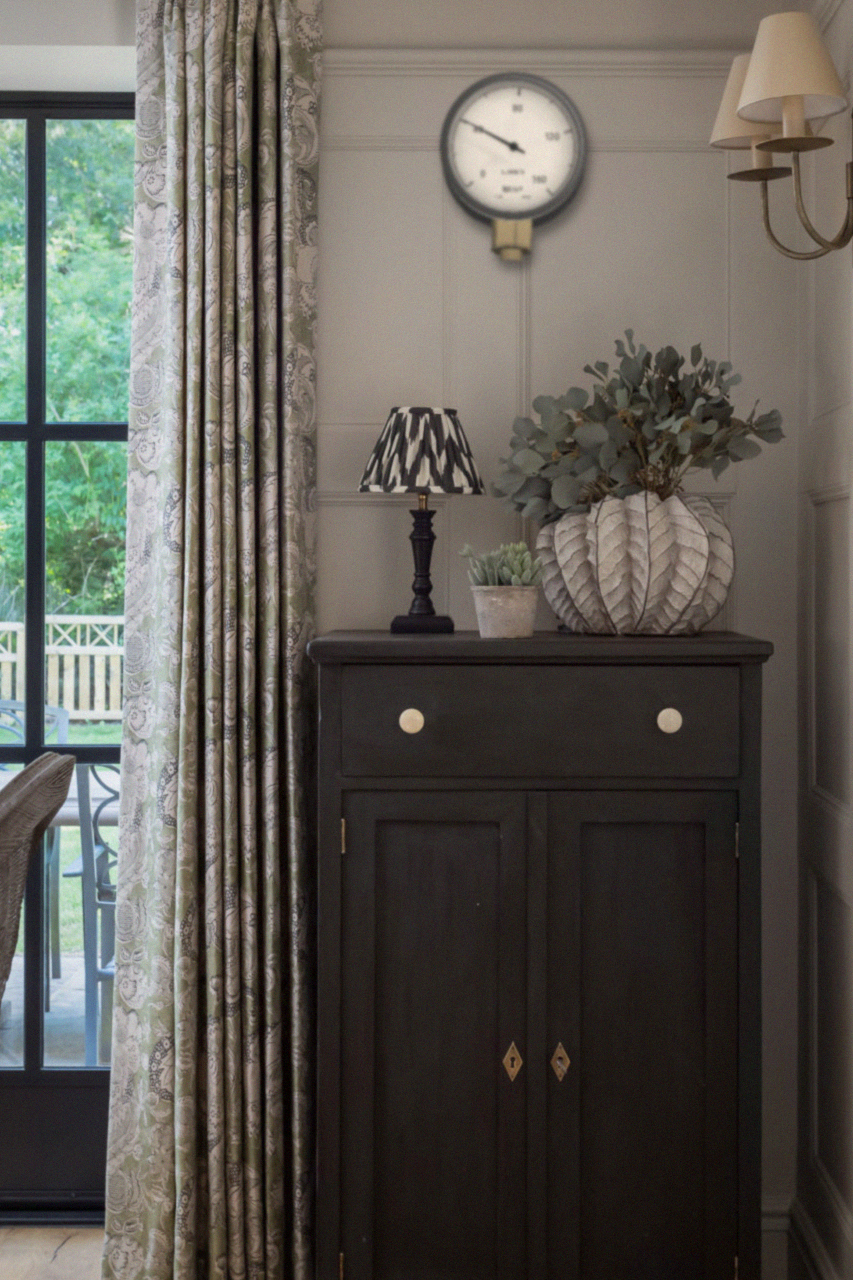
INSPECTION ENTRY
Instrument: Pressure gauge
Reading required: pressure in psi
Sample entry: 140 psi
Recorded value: 40 psi
